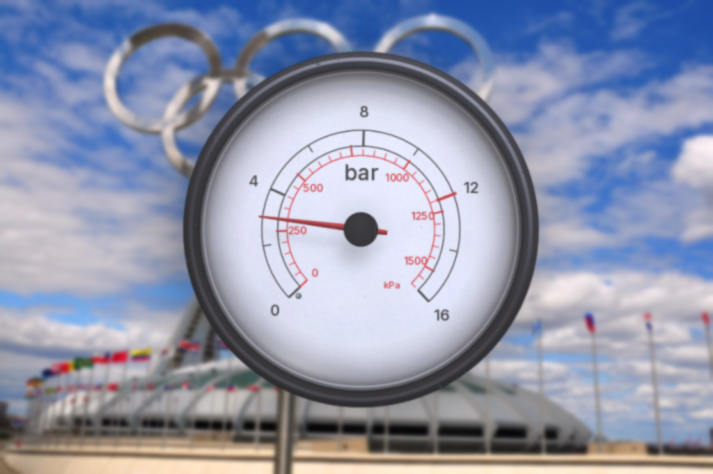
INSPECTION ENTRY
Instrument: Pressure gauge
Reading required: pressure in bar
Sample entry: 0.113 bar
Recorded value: 3 bar
